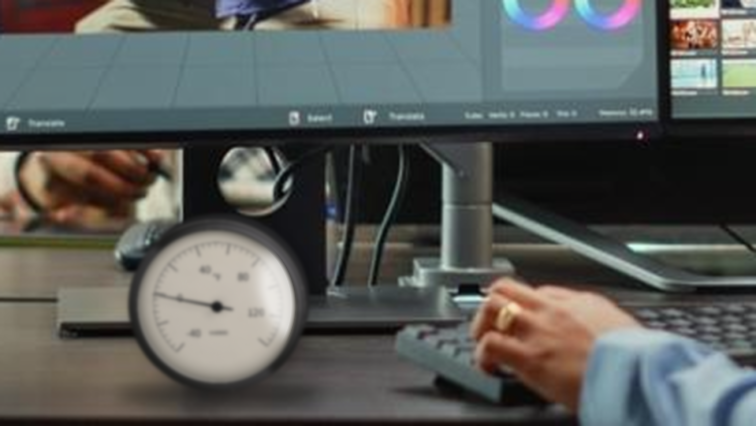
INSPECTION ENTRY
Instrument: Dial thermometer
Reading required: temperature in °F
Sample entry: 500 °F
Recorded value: 0 °F
